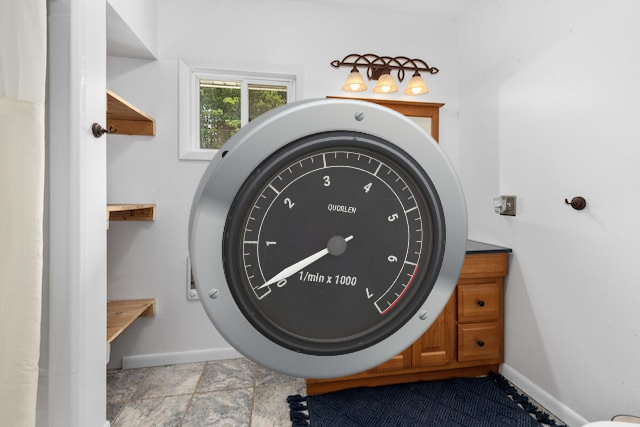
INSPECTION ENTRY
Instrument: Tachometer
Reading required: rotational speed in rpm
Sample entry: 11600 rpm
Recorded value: 200 rpm
